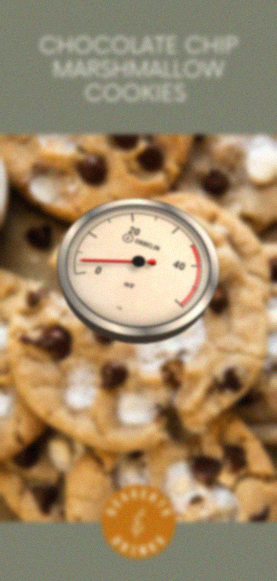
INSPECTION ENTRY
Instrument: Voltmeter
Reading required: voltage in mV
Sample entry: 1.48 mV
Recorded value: 2.5 mV
